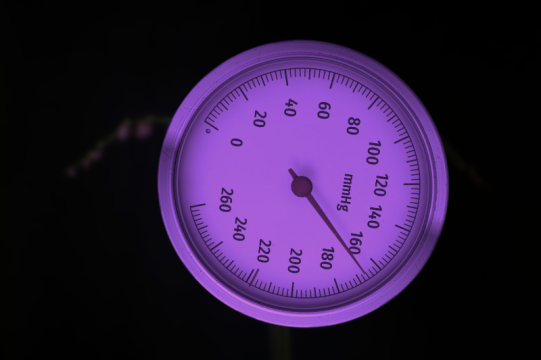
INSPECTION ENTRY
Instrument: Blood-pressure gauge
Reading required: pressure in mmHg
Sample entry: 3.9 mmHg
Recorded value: 166 mmHg
